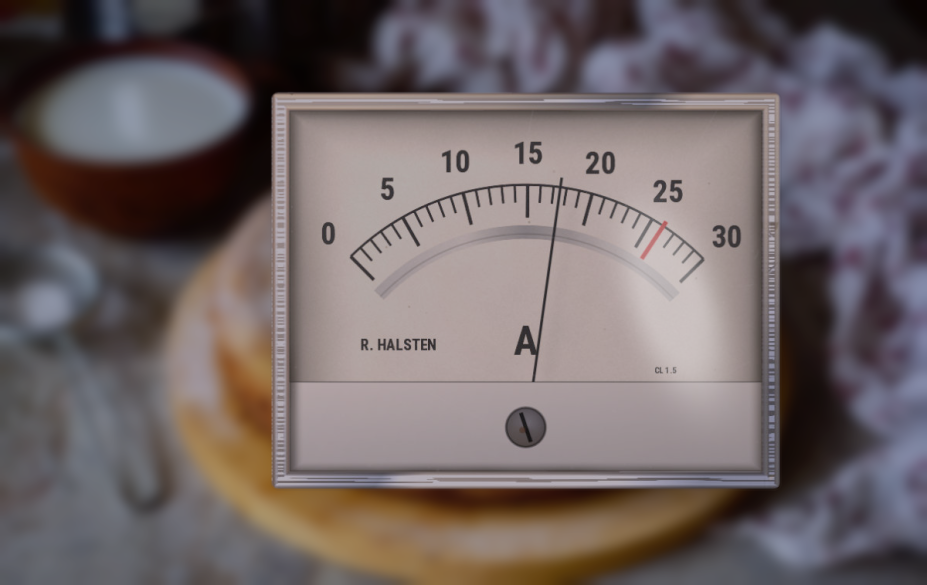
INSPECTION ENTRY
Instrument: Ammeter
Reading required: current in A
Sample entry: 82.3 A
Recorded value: 17.5 A
